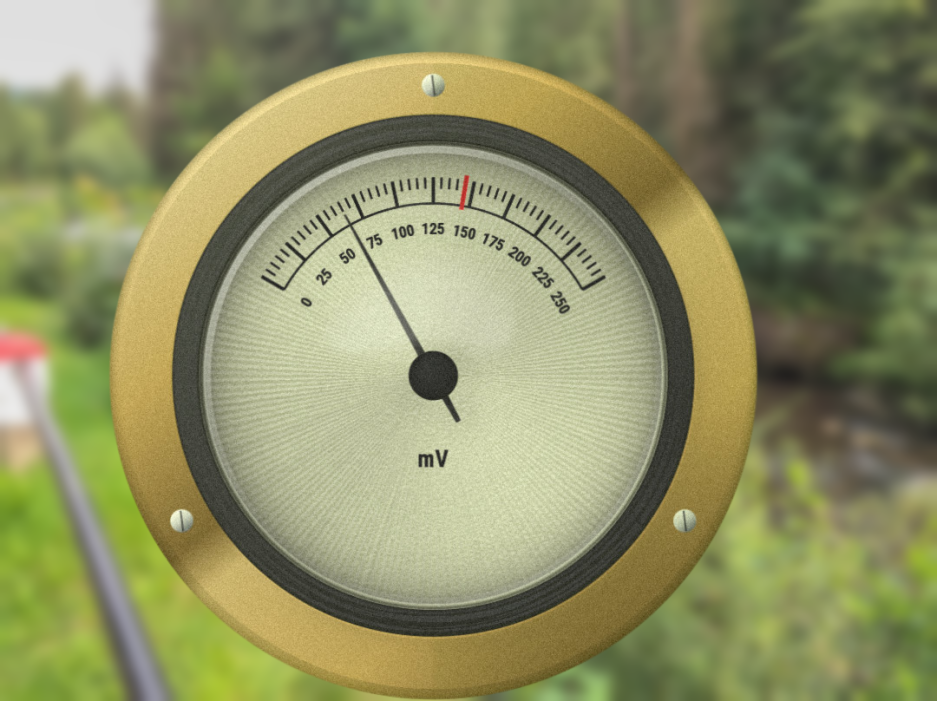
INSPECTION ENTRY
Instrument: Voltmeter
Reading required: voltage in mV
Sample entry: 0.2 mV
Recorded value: 65 mV
